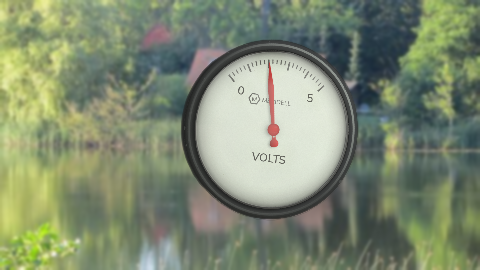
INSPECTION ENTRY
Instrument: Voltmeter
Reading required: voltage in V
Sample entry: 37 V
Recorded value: 2 V
